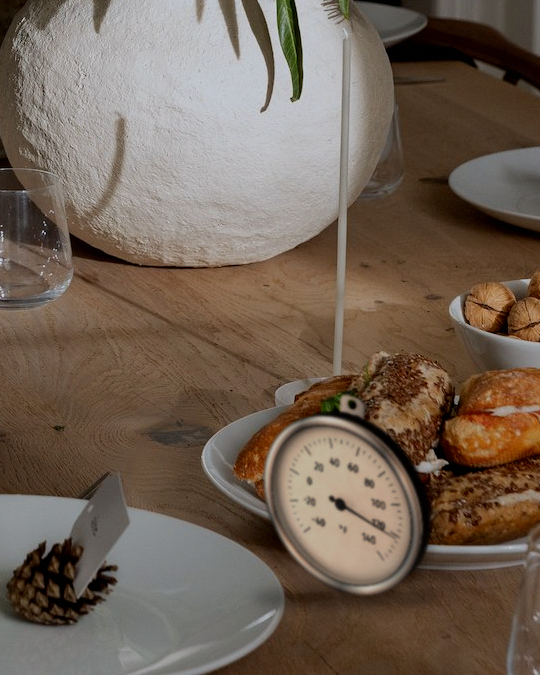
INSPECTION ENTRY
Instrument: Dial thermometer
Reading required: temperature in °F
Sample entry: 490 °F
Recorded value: 120 °F
